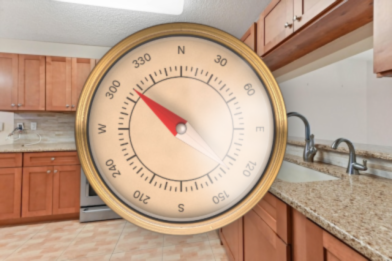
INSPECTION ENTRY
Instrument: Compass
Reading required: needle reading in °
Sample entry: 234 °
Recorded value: 310 °
